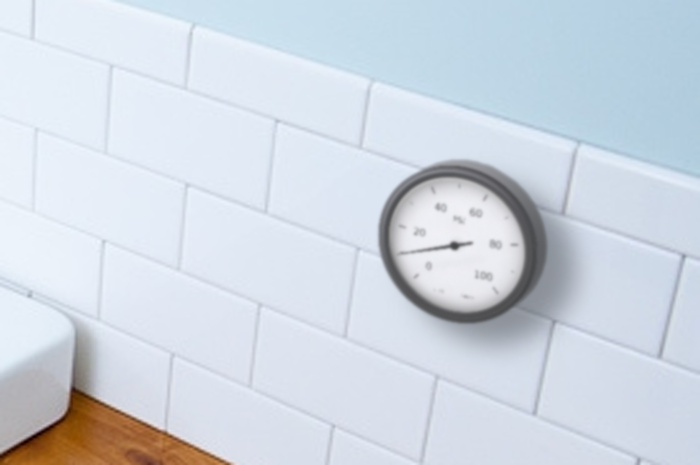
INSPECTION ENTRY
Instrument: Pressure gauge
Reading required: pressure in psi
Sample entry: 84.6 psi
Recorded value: 10 psi
